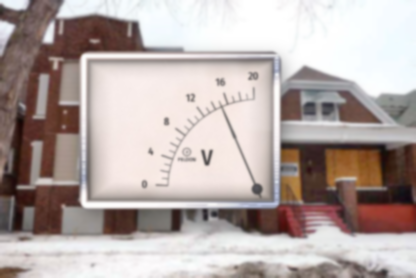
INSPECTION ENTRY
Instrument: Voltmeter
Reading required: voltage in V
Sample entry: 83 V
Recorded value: 15 V
